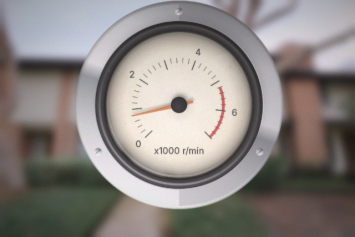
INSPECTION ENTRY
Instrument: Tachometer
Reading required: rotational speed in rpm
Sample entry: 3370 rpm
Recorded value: 800 rpm
